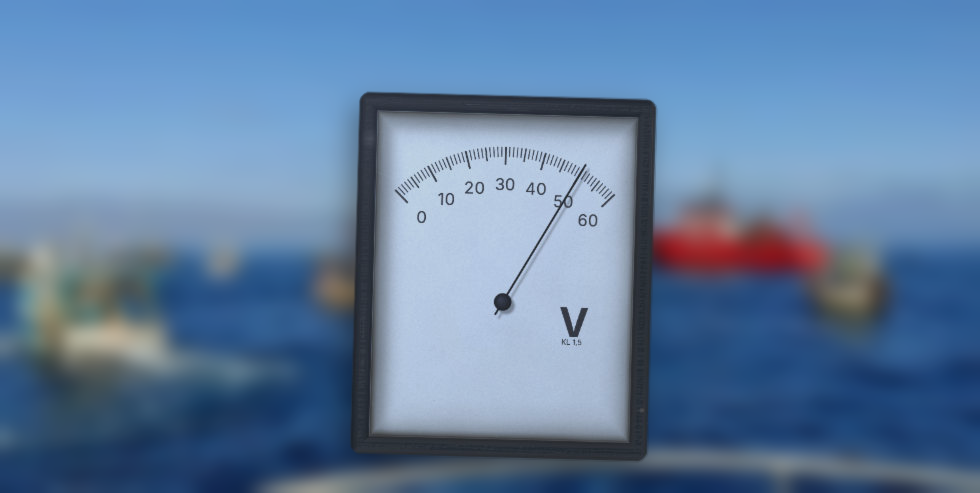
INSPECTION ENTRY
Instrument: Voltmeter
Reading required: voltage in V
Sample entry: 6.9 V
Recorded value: 50 V
